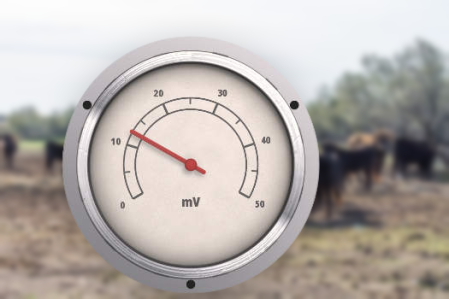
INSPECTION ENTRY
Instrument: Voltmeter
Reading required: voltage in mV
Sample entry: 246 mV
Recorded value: 12.5 mV
